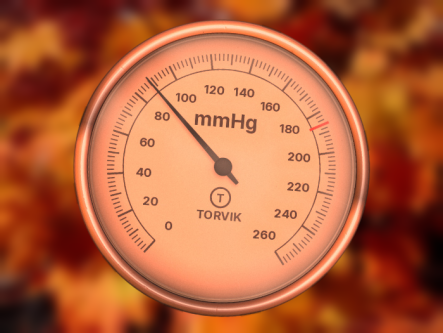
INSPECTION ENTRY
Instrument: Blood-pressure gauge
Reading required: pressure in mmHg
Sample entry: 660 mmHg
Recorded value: 88 mmHg
